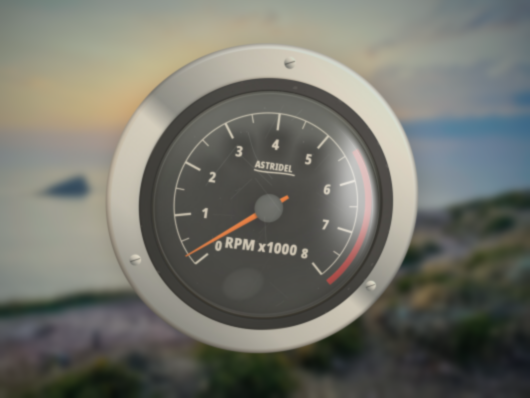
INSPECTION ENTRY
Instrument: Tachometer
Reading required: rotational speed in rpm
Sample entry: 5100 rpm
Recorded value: 250 rpm
